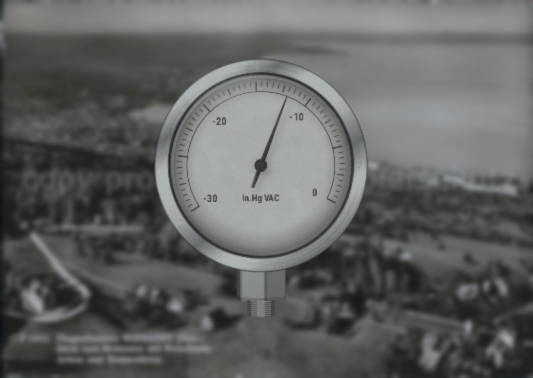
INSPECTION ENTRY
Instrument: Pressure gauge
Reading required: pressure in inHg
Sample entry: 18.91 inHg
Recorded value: -12 inHg
